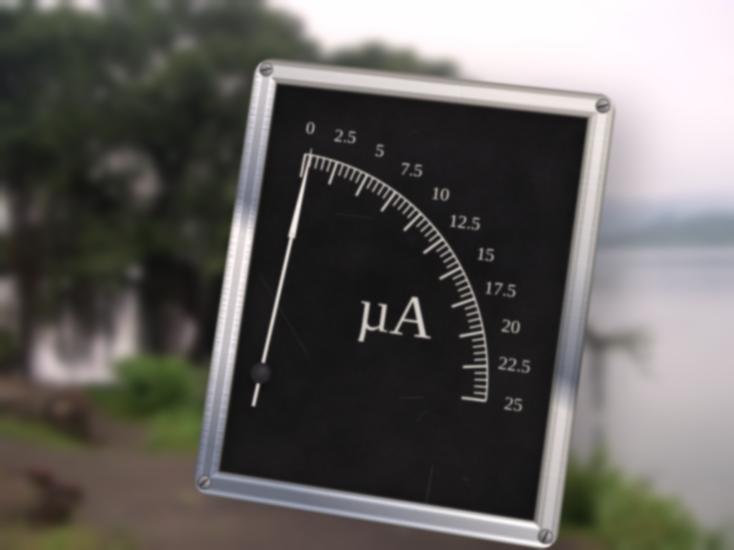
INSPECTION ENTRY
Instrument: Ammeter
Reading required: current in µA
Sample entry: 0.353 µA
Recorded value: 0.5 µA
